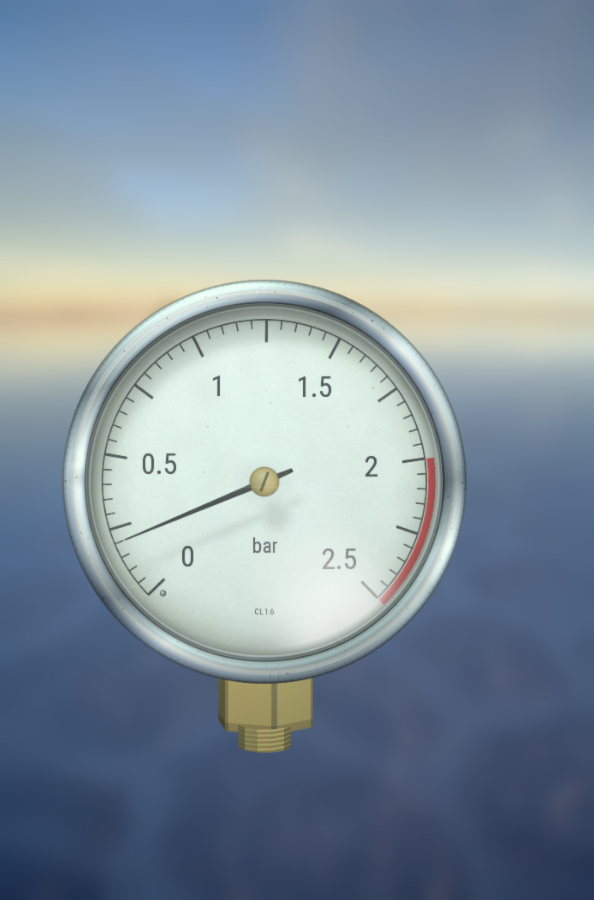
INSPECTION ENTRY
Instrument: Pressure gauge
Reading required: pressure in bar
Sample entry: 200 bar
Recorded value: 0.2 bar
